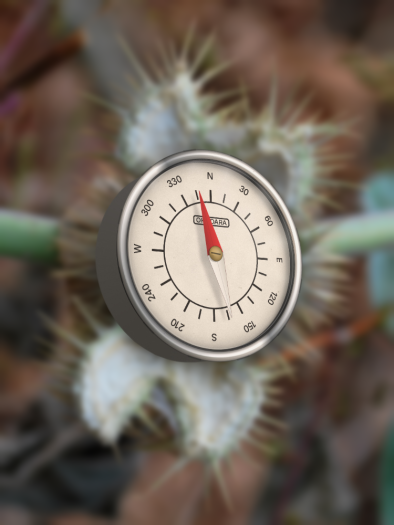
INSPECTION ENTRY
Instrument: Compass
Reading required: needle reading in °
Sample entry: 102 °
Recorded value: 345 °
